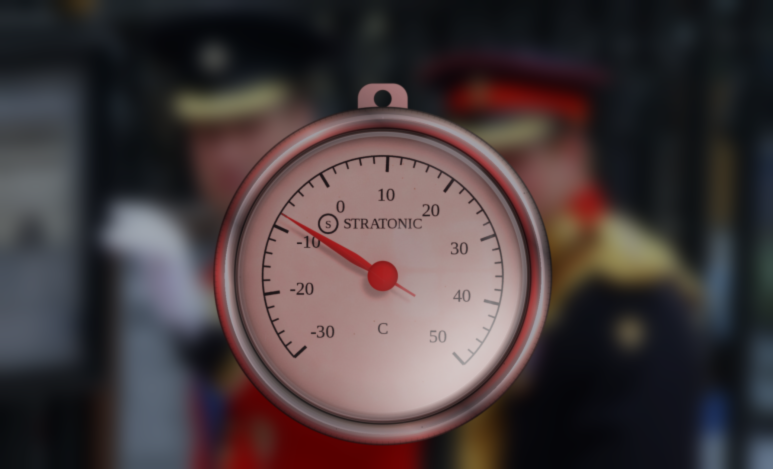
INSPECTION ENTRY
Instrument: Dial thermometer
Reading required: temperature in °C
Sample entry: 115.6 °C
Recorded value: -8 °C
